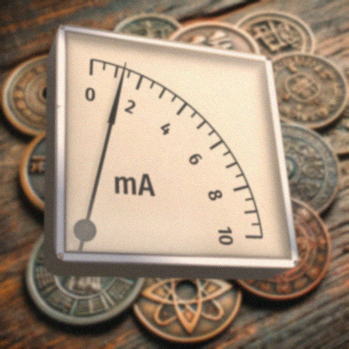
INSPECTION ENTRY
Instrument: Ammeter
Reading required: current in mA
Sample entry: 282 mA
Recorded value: 1.25 mA
